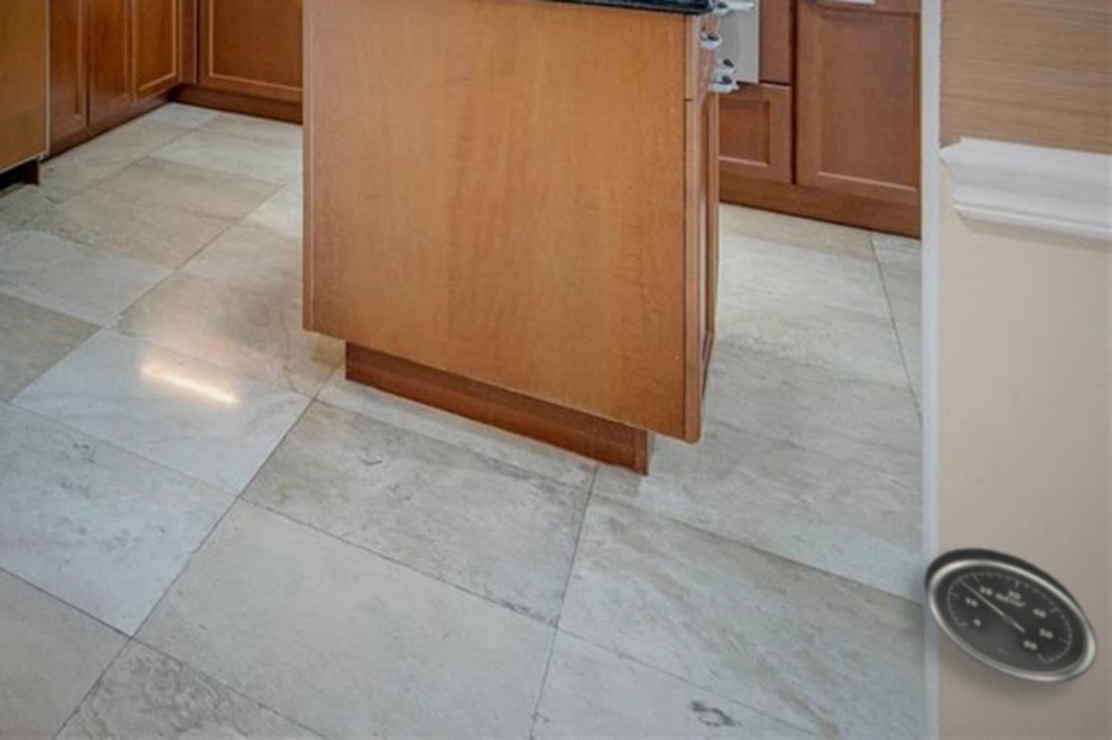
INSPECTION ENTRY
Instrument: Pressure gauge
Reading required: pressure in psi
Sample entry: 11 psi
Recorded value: 16 psi
